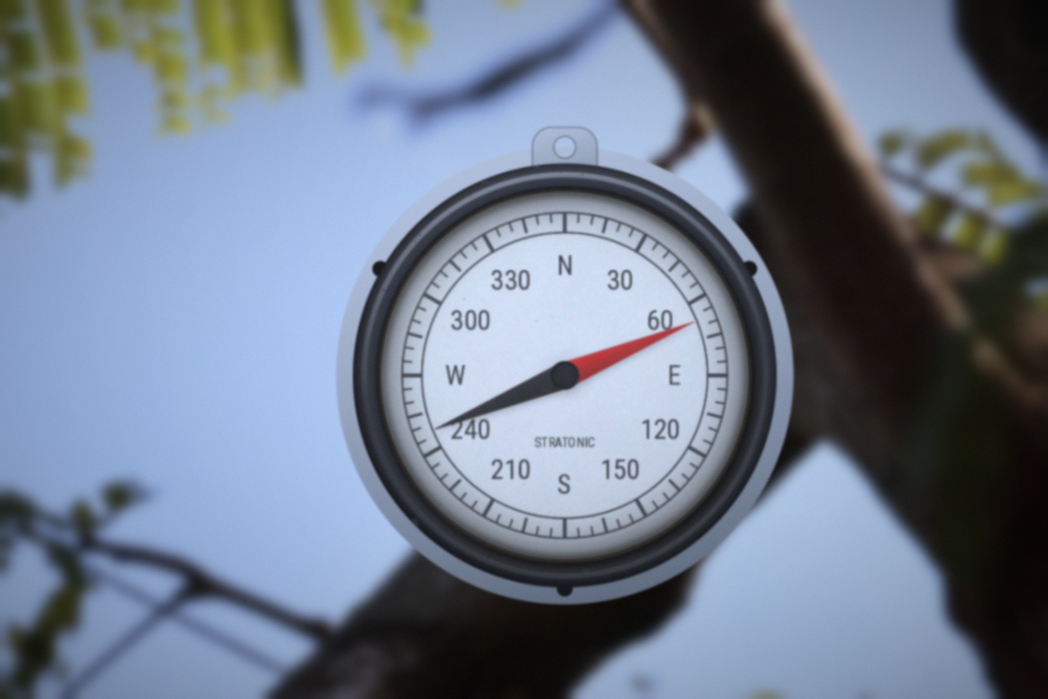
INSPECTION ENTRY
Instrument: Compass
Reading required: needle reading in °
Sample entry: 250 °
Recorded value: 67.5 °
